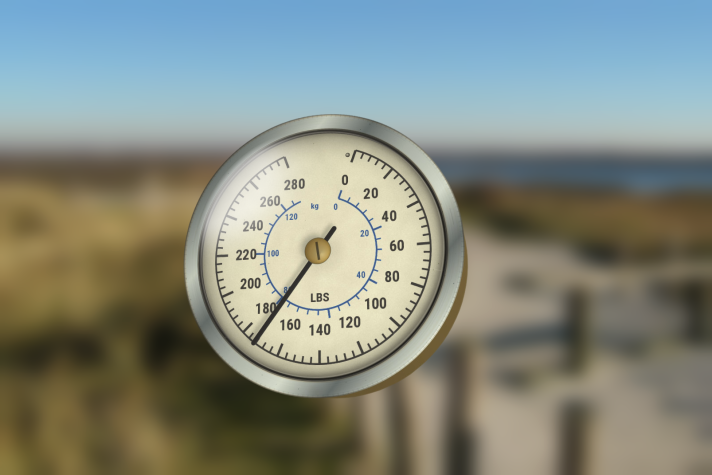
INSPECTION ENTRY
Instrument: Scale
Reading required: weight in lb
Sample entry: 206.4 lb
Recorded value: 172 lb
